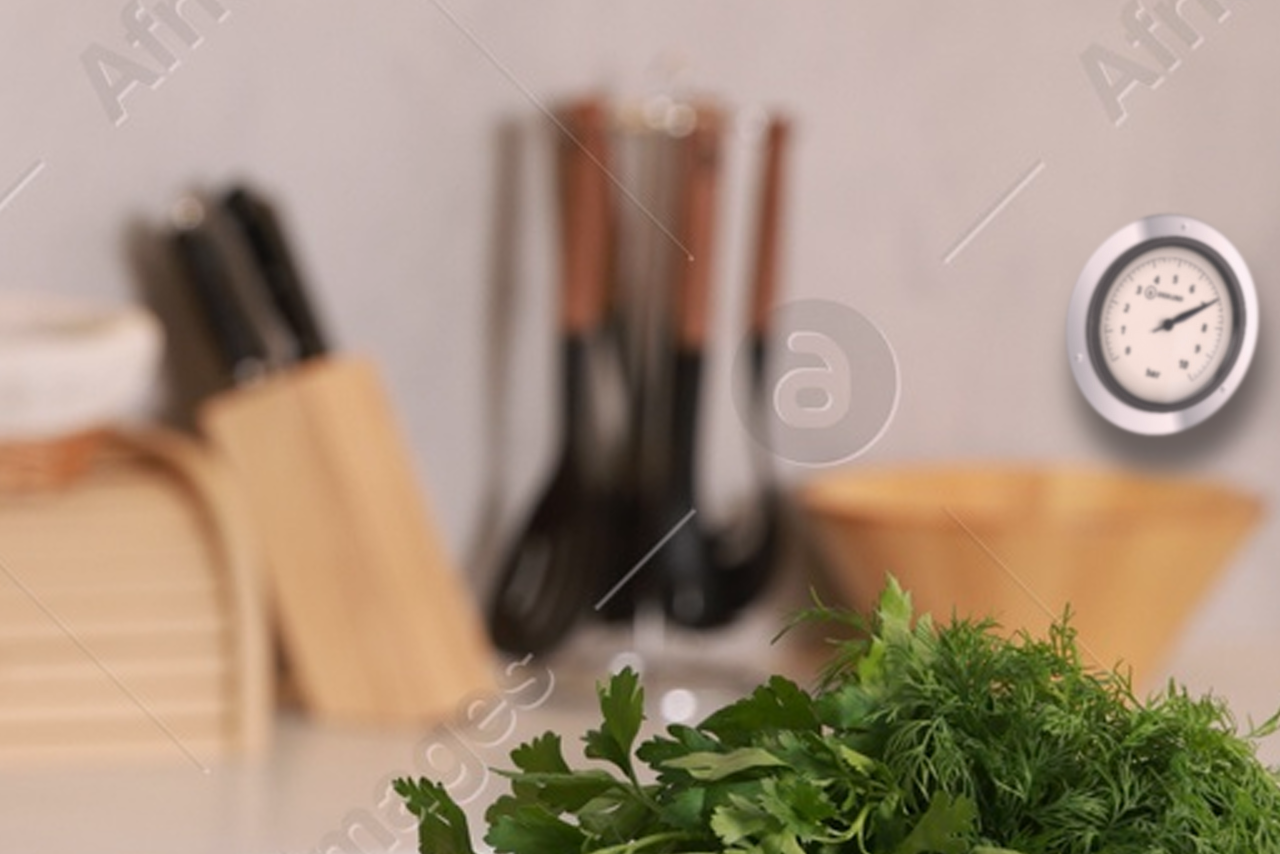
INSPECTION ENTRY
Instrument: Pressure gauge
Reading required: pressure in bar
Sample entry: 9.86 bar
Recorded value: 7 bar
